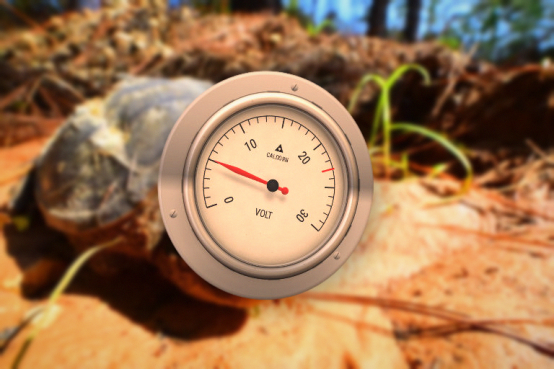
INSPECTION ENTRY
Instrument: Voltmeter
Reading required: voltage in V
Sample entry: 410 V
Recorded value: 5 V
